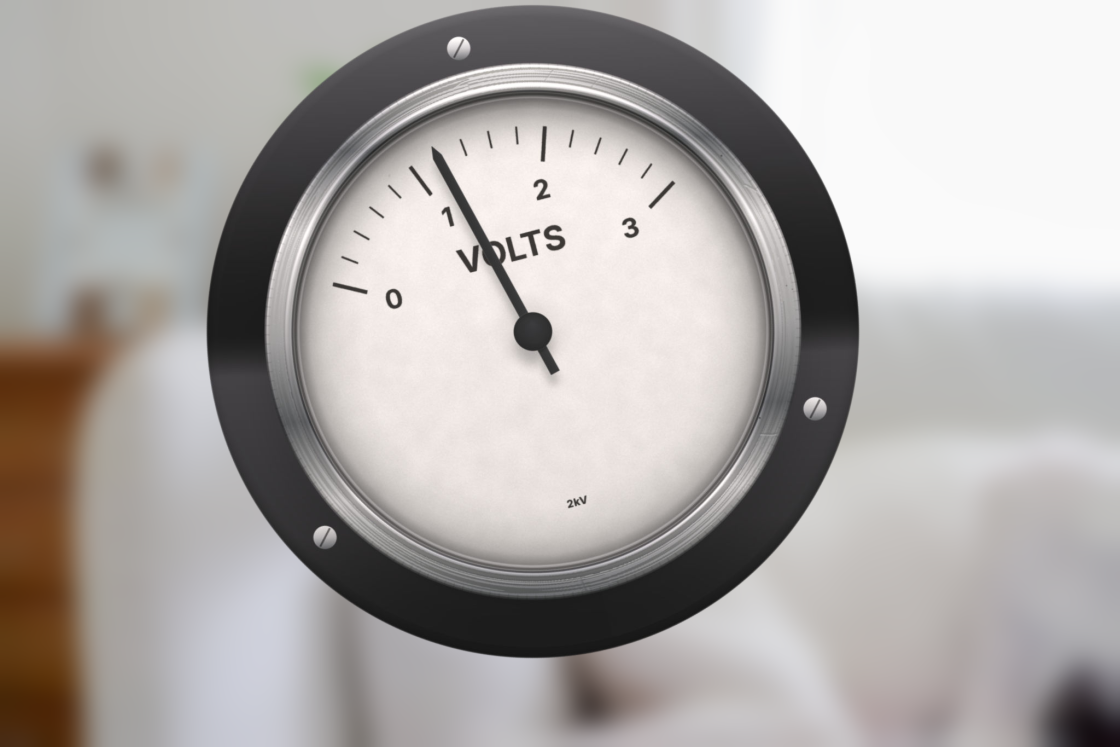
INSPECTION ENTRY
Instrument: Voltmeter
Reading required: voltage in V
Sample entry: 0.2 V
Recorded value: 1.2 V
